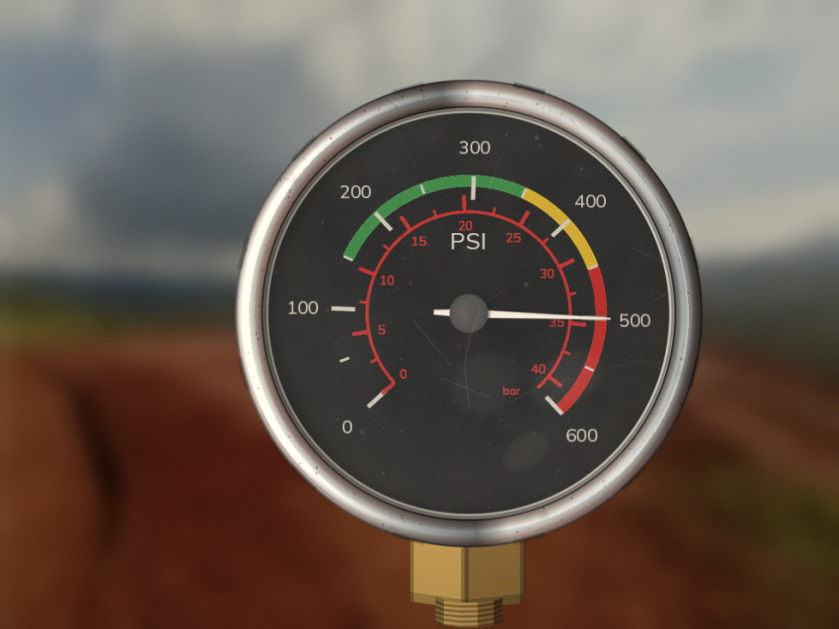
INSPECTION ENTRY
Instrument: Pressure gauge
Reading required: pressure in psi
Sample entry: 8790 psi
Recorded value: 500 psi
